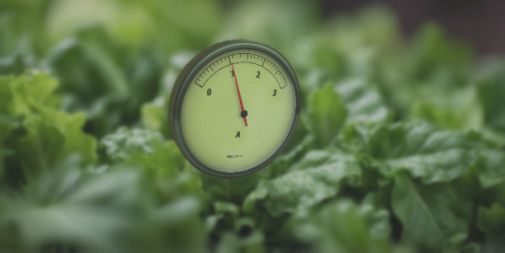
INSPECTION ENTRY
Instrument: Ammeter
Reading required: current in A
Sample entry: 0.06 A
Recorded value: 1 A
